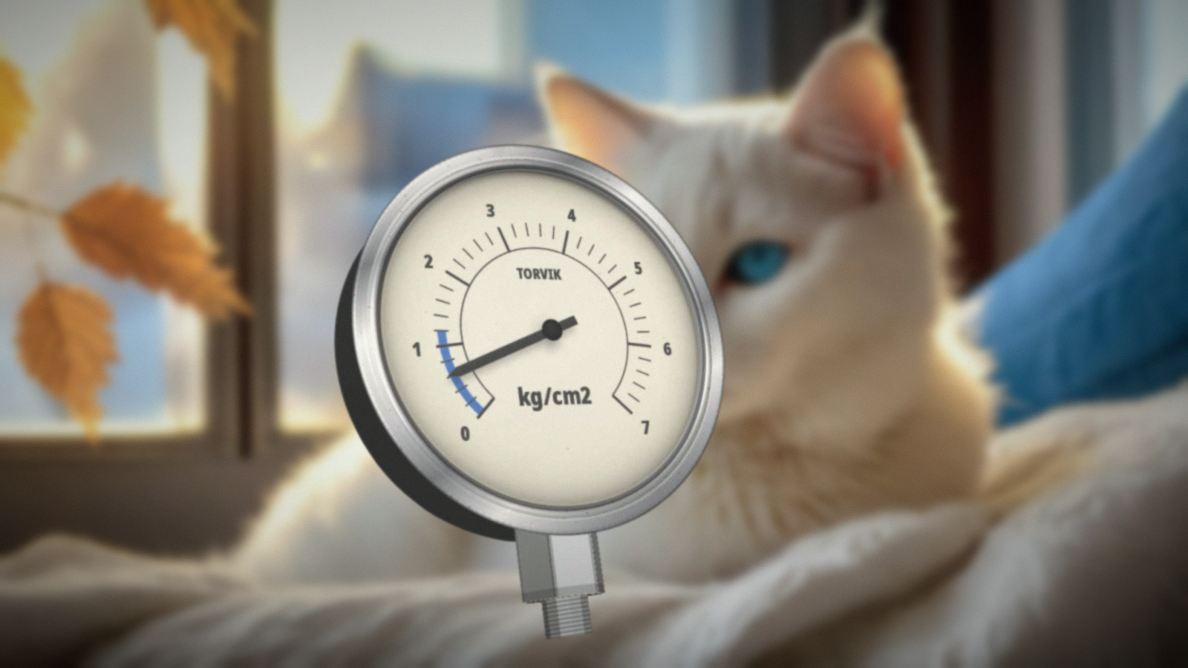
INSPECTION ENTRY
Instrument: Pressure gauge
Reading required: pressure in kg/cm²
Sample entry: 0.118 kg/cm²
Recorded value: 0.6 kg/cm²
